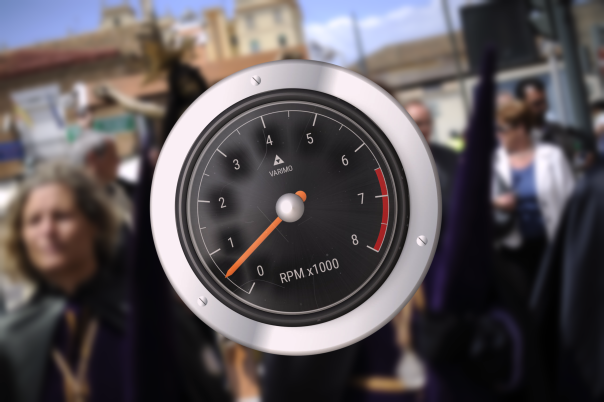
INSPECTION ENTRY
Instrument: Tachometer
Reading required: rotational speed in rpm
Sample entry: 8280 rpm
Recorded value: 500 rpm
